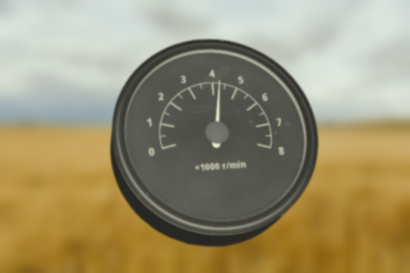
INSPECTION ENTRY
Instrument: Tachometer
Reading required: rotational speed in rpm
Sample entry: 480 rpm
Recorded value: 4250 rpm
